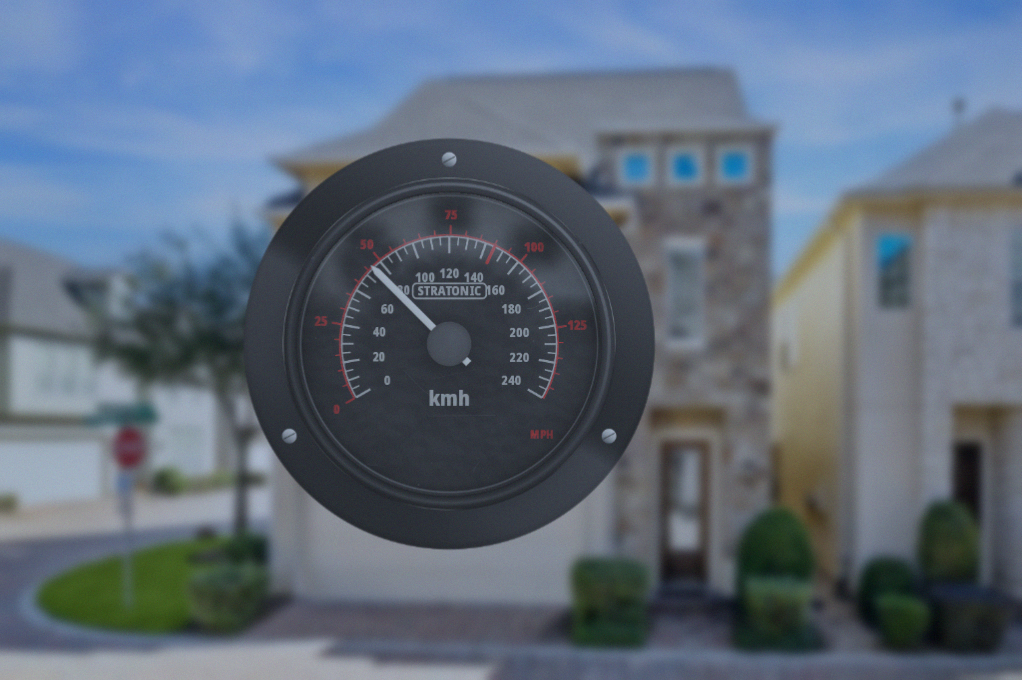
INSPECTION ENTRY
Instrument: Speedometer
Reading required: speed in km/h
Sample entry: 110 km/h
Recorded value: 75 km/h
